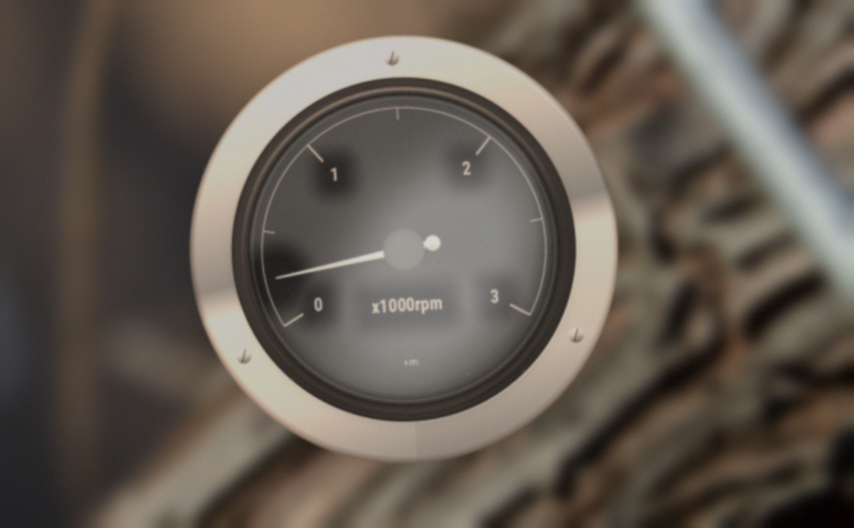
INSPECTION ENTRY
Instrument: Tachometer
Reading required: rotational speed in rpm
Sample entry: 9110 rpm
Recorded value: 250 rpm
